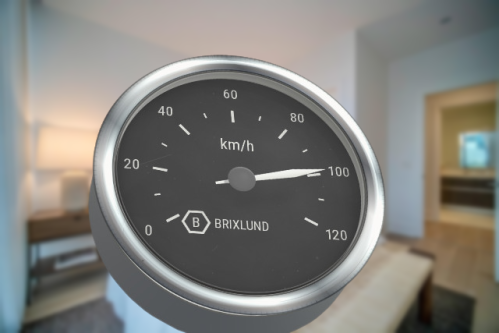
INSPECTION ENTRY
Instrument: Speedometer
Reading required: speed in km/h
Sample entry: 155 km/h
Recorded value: 100 km/h
